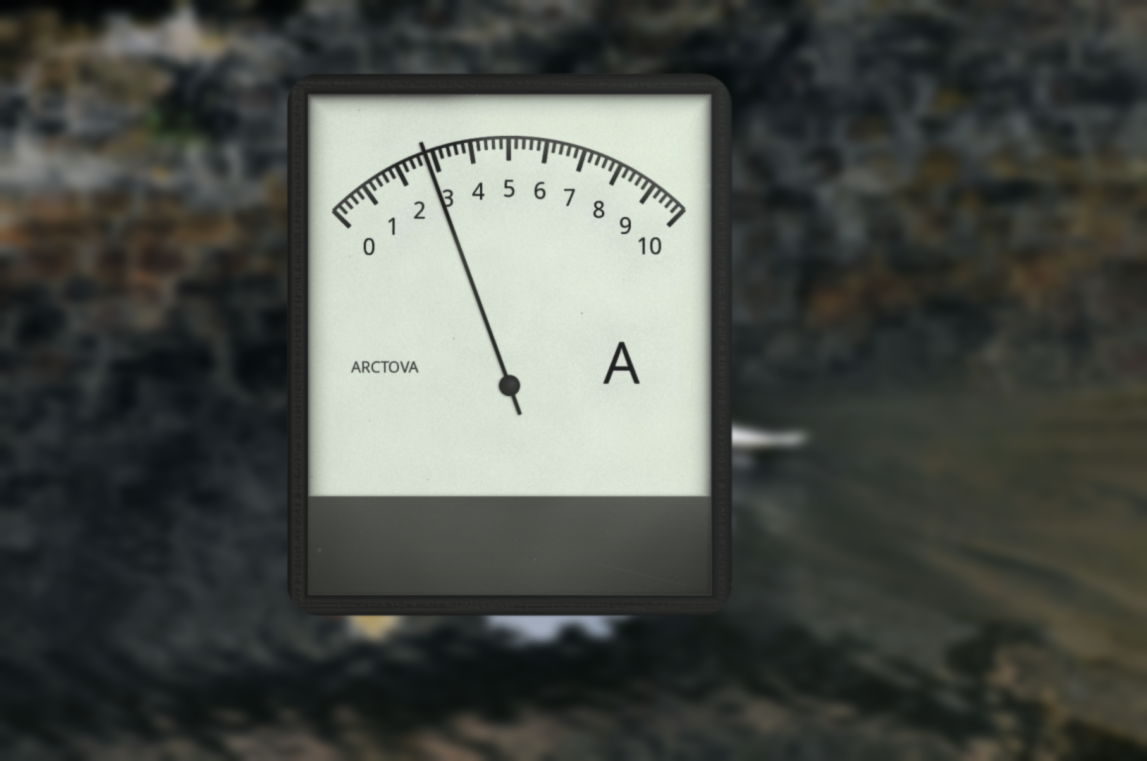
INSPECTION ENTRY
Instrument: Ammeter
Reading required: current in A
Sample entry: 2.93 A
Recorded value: 2.8 A
